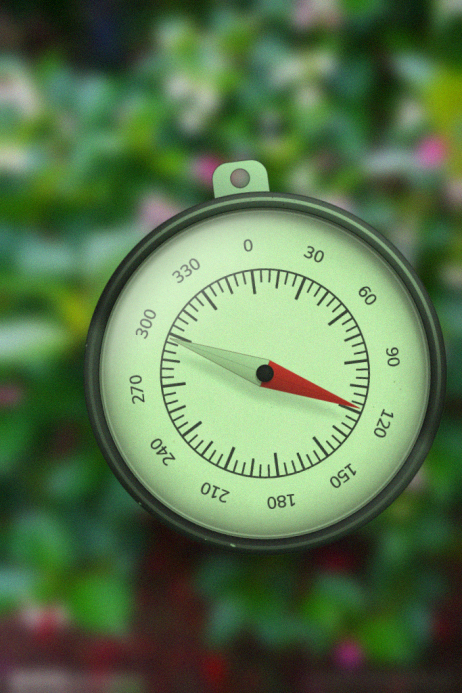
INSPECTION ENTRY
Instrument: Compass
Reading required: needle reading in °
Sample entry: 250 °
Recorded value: 117.5 °
